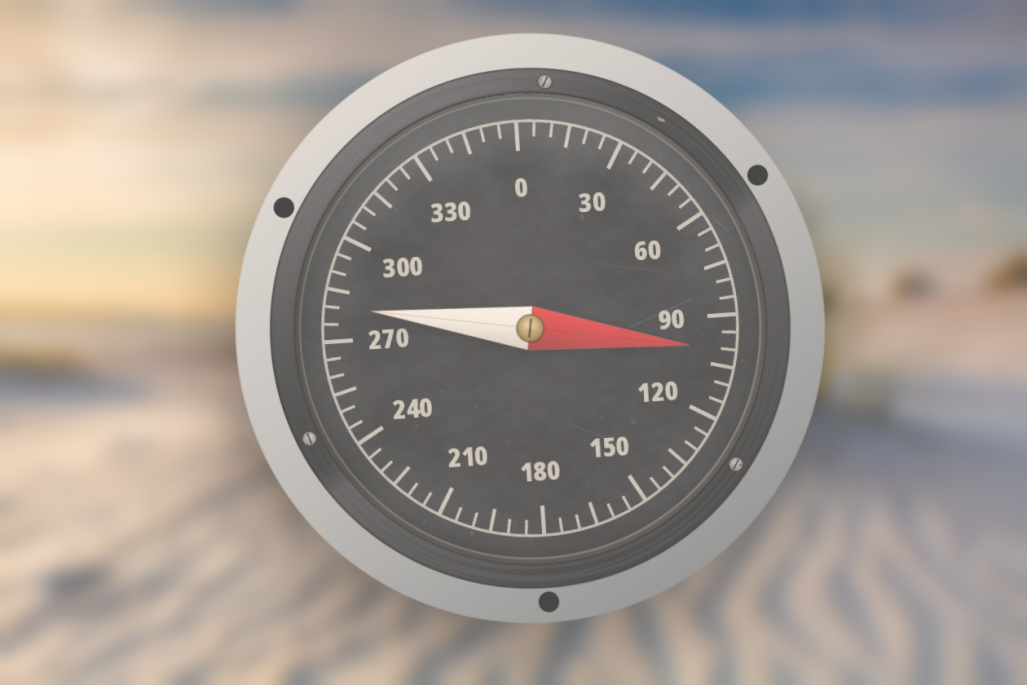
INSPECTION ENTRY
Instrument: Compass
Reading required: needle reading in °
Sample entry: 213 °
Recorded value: 100 °
